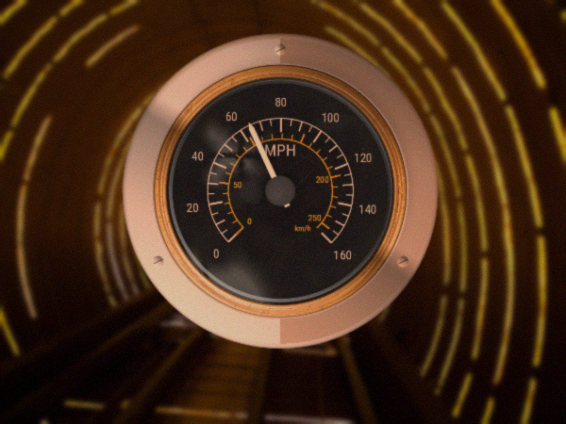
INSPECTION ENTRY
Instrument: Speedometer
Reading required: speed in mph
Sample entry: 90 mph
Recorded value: 65 mph
